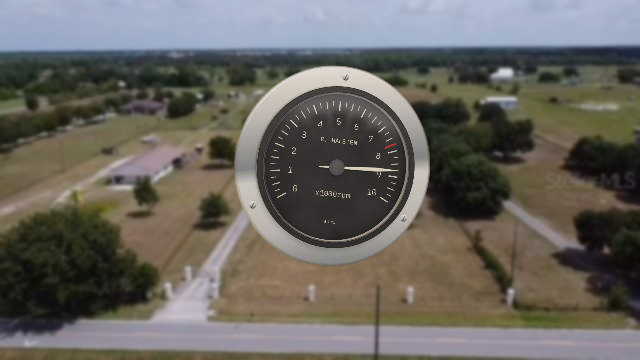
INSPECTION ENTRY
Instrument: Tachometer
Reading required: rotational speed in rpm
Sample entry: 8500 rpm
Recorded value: 8750 rpm
